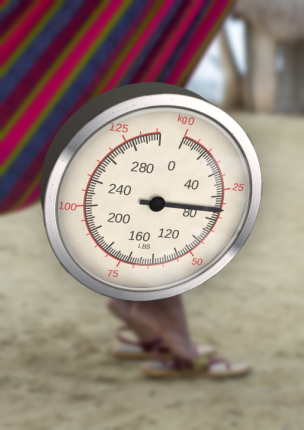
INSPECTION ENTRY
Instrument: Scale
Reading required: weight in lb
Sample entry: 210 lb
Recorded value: 70 lb
